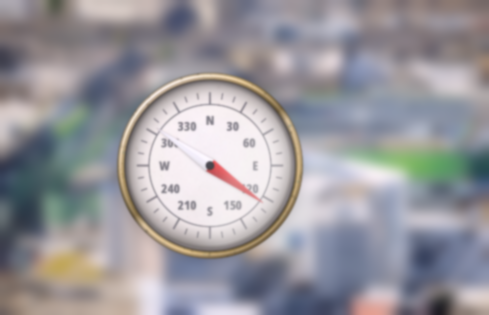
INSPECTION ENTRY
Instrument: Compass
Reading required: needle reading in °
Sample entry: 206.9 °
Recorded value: 125 °
